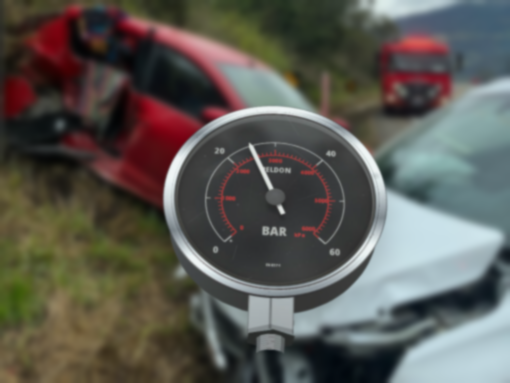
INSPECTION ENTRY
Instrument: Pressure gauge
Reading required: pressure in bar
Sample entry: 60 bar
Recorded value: 25 bar
